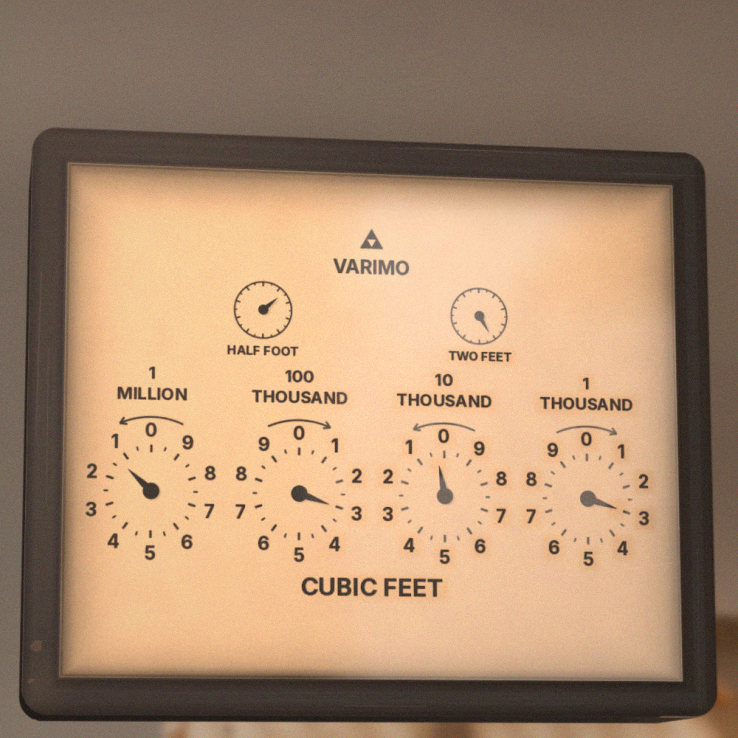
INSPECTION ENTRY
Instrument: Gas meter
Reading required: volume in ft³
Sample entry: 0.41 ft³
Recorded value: 130300 ft³
